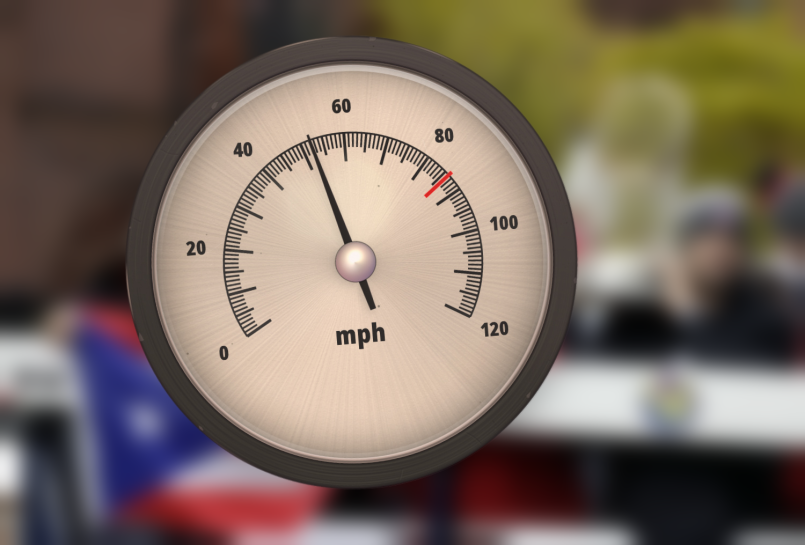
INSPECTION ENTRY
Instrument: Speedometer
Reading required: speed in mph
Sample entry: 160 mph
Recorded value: 52 mph
